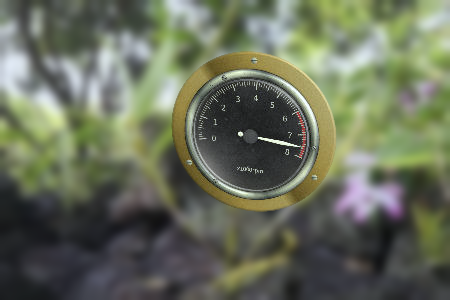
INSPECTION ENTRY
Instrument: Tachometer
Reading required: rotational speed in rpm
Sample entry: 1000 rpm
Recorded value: 7500 rpm
